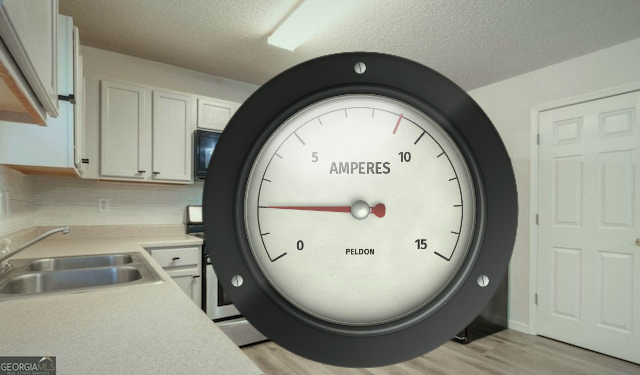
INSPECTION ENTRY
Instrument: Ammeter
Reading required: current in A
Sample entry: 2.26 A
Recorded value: 2 A
